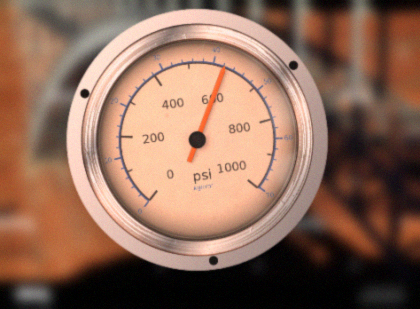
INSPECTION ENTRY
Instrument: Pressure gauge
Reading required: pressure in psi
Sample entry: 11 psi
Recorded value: 600 psi
